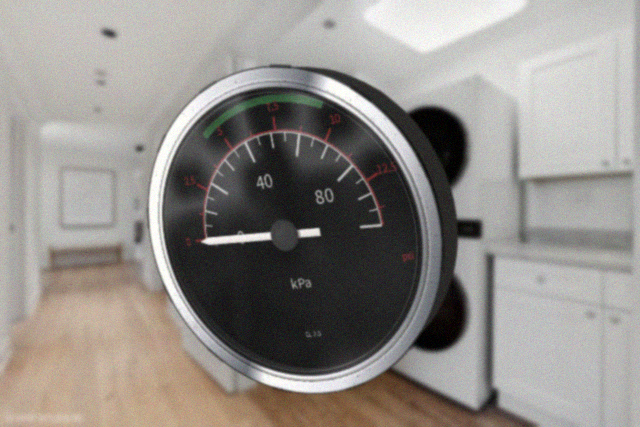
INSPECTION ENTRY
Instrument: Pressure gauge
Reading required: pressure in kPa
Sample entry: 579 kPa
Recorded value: 0 kPa
